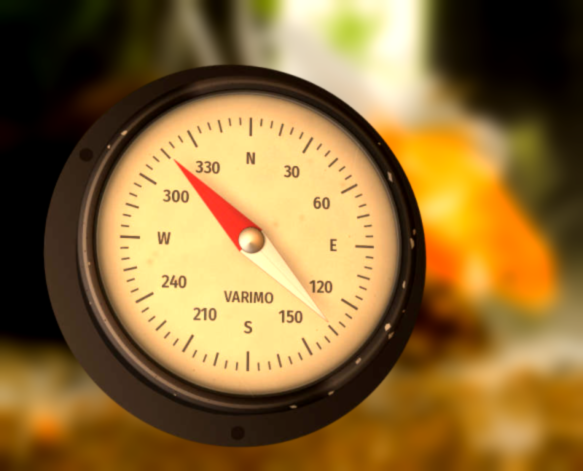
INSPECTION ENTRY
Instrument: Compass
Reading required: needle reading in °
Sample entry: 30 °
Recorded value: 315 °
